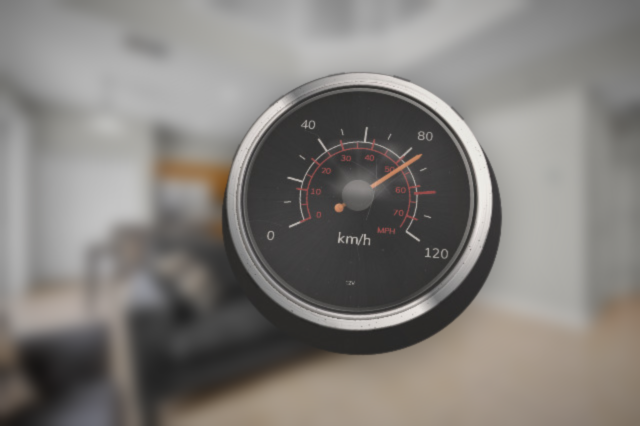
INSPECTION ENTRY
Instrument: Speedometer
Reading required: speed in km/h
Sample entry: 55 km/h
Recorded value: 85 km/h
